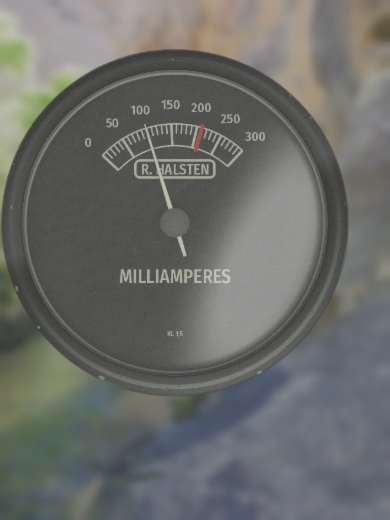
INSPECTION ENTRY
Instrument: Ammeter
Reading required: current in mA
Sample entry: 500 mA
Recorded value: 100 mA
